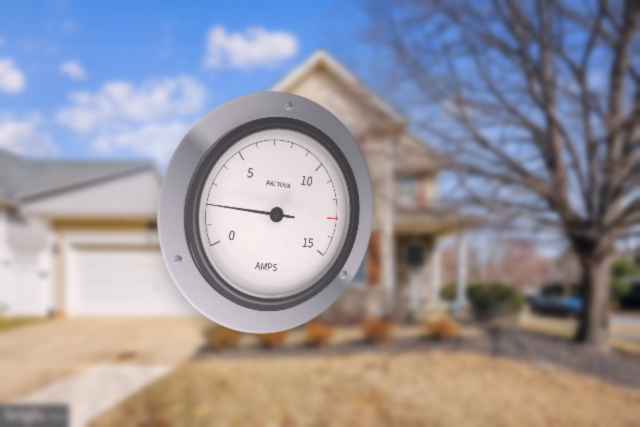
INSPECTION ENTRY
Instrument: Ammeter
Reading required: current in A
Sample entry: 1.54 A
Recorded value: 2 A
